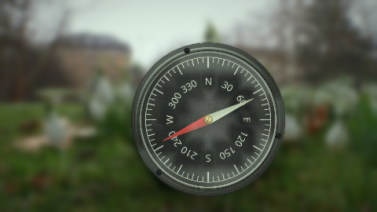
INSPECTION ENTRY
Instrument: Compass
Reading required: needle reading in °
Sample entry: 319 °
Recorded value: 245 °
